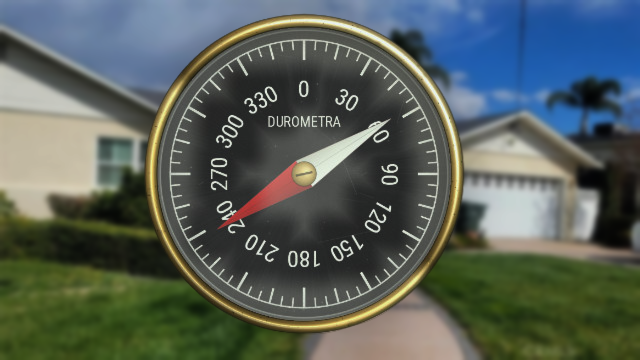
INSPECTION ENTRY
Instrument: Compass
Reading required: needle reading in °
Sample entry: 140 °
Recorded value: 237.5 °
